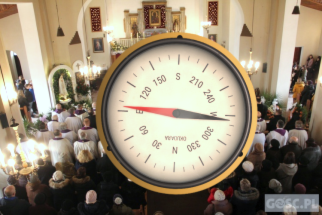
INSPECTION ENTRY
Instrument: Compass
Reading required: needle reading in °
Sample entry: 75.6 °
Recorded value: 95 °
